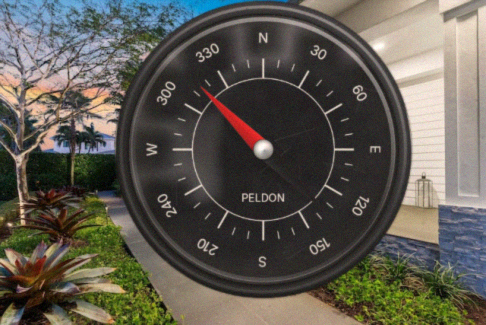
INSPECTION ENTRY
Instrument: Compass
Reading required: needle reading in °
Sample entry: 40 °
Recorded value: 315 °
